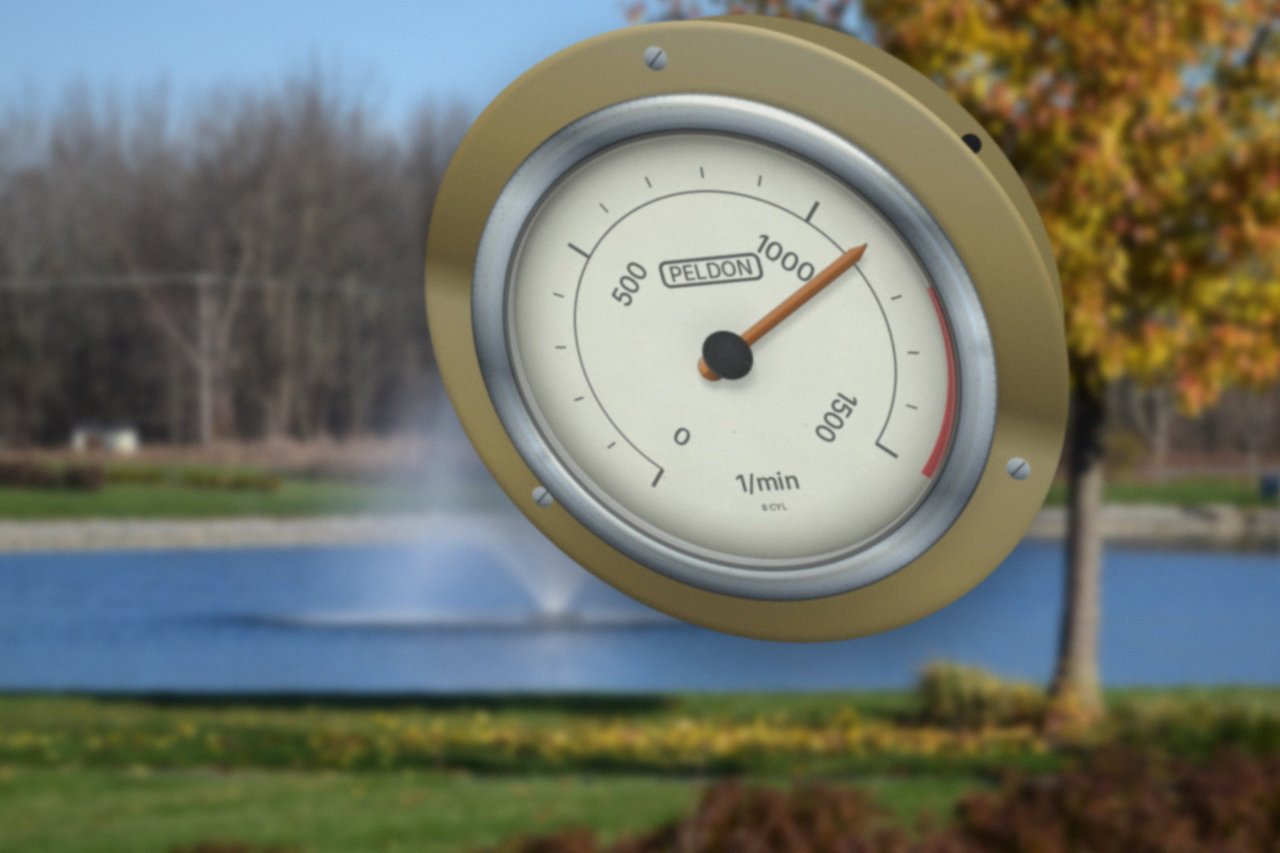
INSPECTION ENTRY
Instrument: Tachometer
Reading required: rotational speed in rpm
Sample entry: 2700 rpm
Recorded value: 1100 rpm
